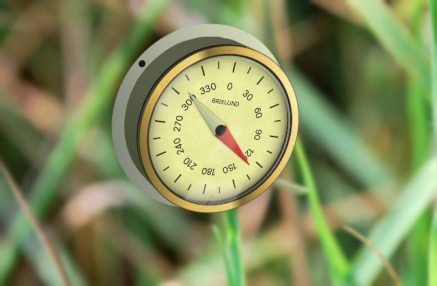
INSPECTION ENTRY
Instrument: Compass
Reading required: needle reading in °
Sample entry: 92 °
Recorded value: 127.5 °
